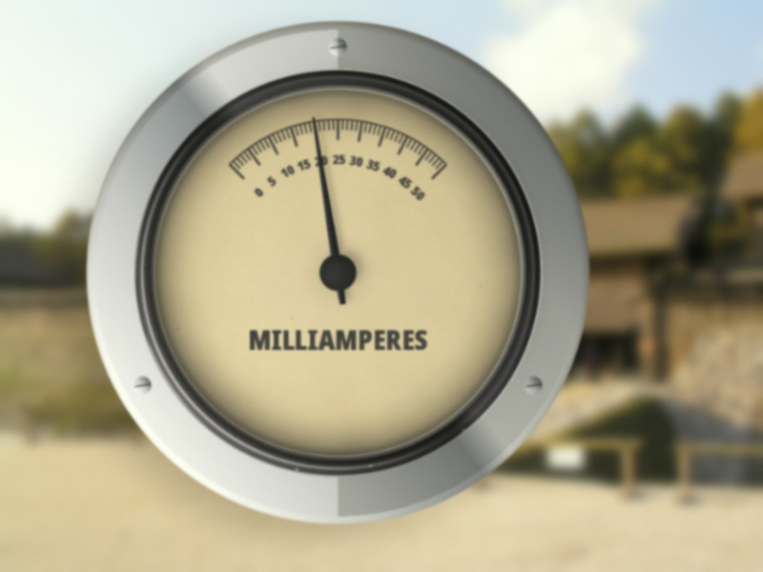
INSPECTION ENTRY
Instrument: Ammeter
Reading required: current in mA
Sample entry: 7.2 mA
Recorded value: 20 mA
